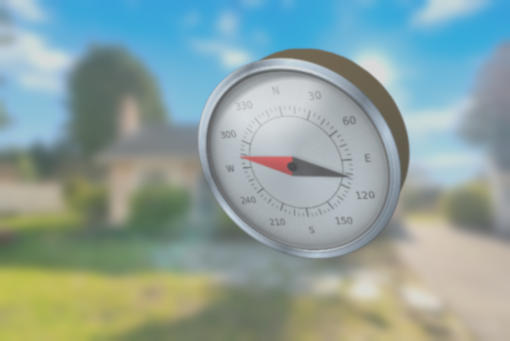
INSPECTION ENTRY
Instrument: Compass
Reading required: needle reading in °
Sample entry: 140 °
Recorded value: 285 °
